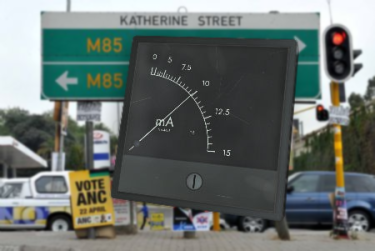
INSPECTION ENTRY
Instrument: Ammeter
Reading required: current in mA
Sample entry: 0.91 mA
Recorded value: 10 mA
